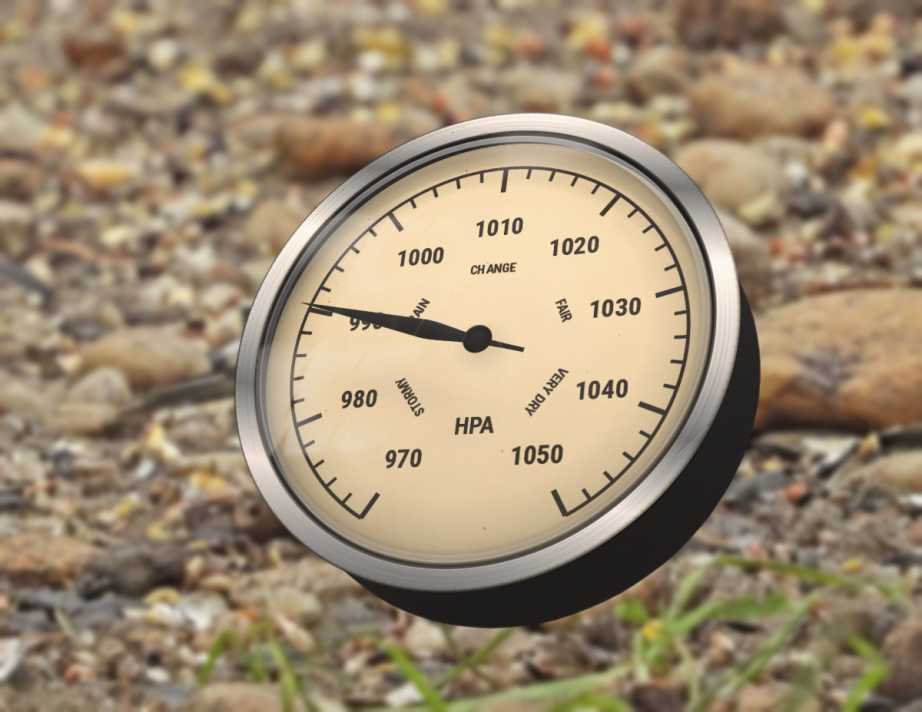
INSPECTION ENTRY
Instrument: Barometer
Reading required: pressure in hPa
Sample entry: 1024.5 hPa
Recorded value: 990 hPa
